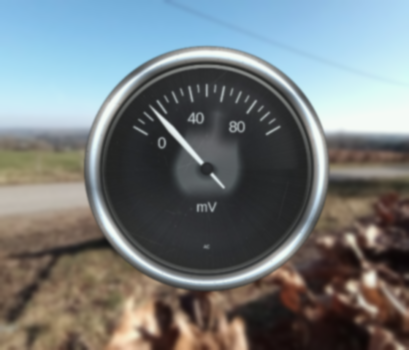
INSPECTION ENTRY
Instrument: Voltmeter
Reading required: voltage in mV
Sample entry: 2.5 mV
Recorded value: 15 mV
